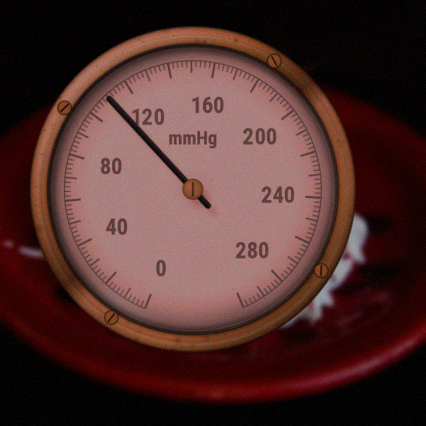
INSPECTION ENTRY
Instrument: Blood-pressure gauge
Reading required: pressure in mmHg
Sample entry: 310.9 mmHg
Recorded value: 110 mmHg
